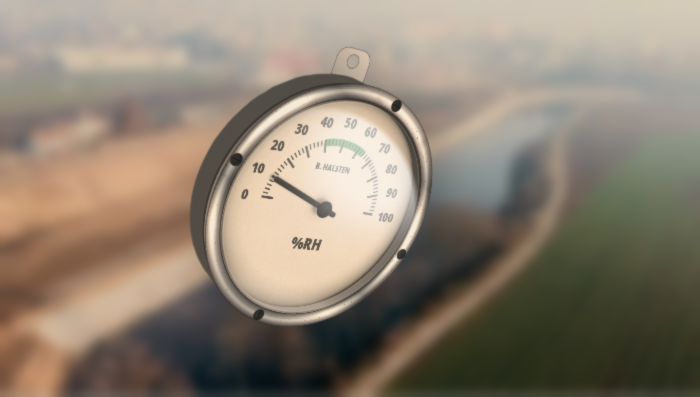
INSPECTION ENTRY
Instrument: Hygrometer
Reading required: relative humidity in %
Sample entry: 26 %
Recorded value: 10 %
